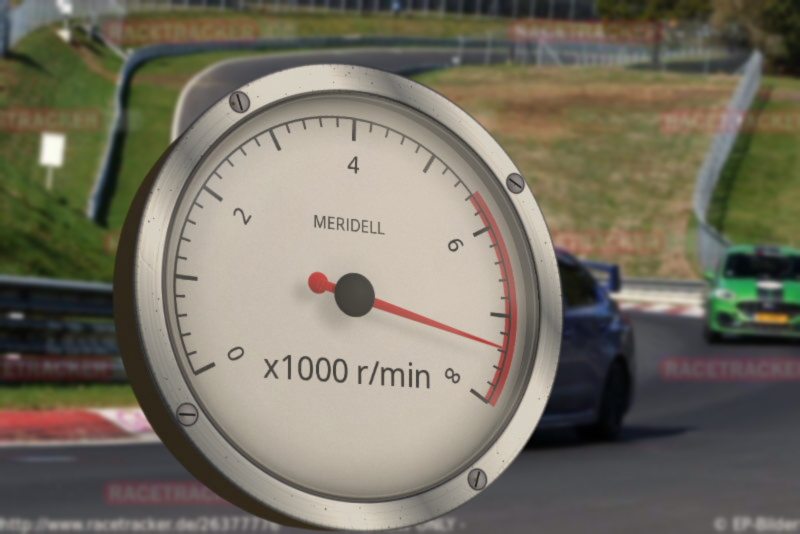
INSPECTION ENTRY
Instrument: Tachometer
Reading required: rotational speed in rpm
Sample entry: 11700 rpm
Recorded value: 7400 rpm
